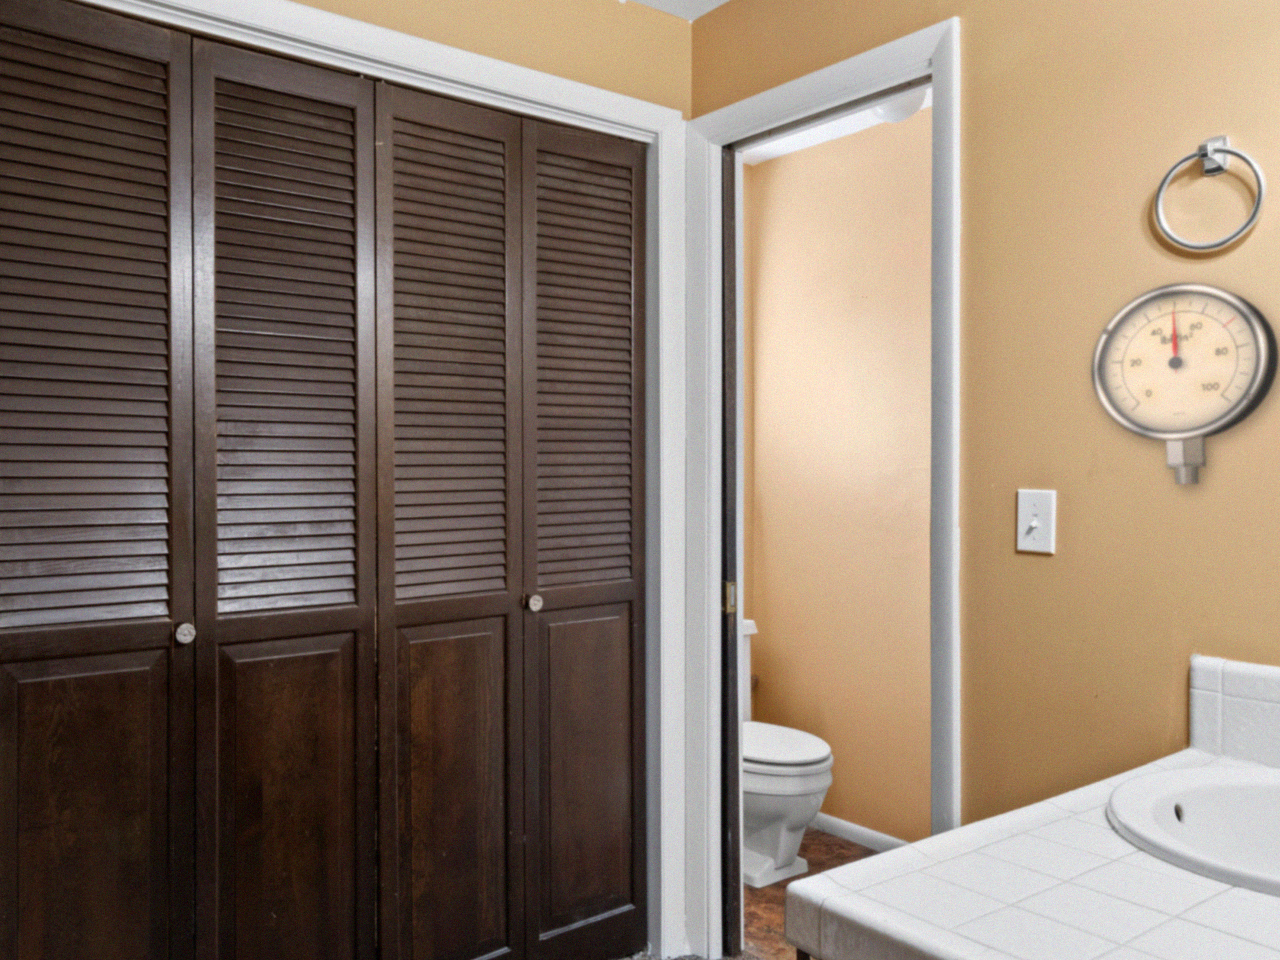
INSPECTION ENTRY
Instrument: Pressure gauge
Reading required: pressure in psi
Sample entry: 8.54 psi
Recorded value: 50 psi
